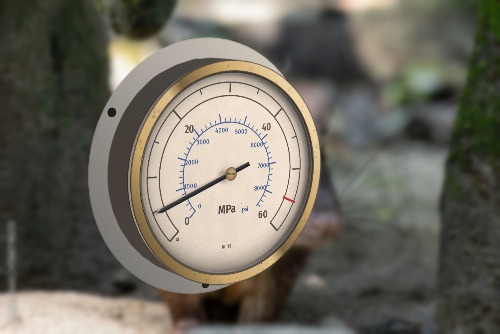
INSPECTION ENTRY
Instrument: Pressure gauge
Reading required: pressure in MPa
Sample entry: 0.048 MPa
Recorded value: 5 MPa
